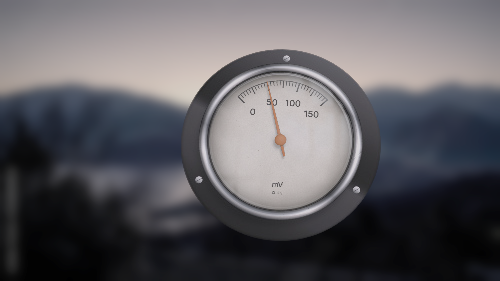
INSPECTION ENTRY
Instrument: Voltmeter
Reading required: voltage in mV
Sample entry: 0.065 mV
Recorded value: 50 mV
